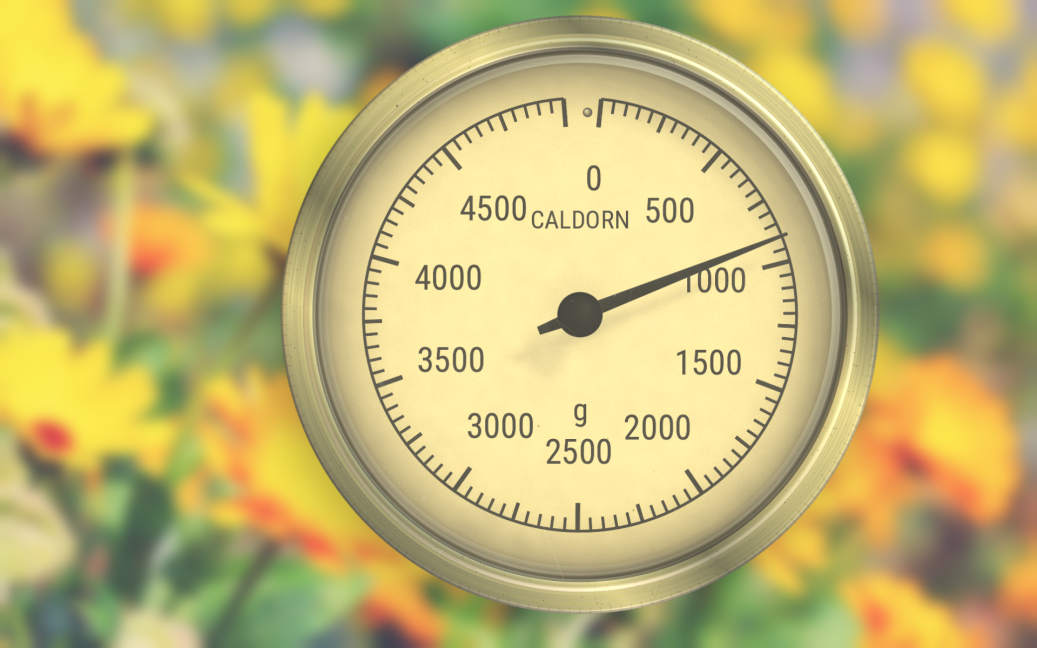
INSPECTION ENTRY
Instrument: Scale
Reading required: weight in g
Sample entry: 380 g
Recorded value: 900 g
